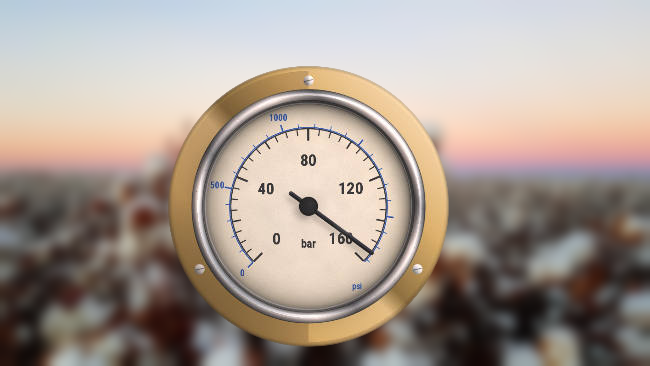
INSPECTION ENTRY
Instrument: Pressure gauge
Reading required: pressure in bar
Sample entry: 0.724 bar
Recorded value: 155 bar
